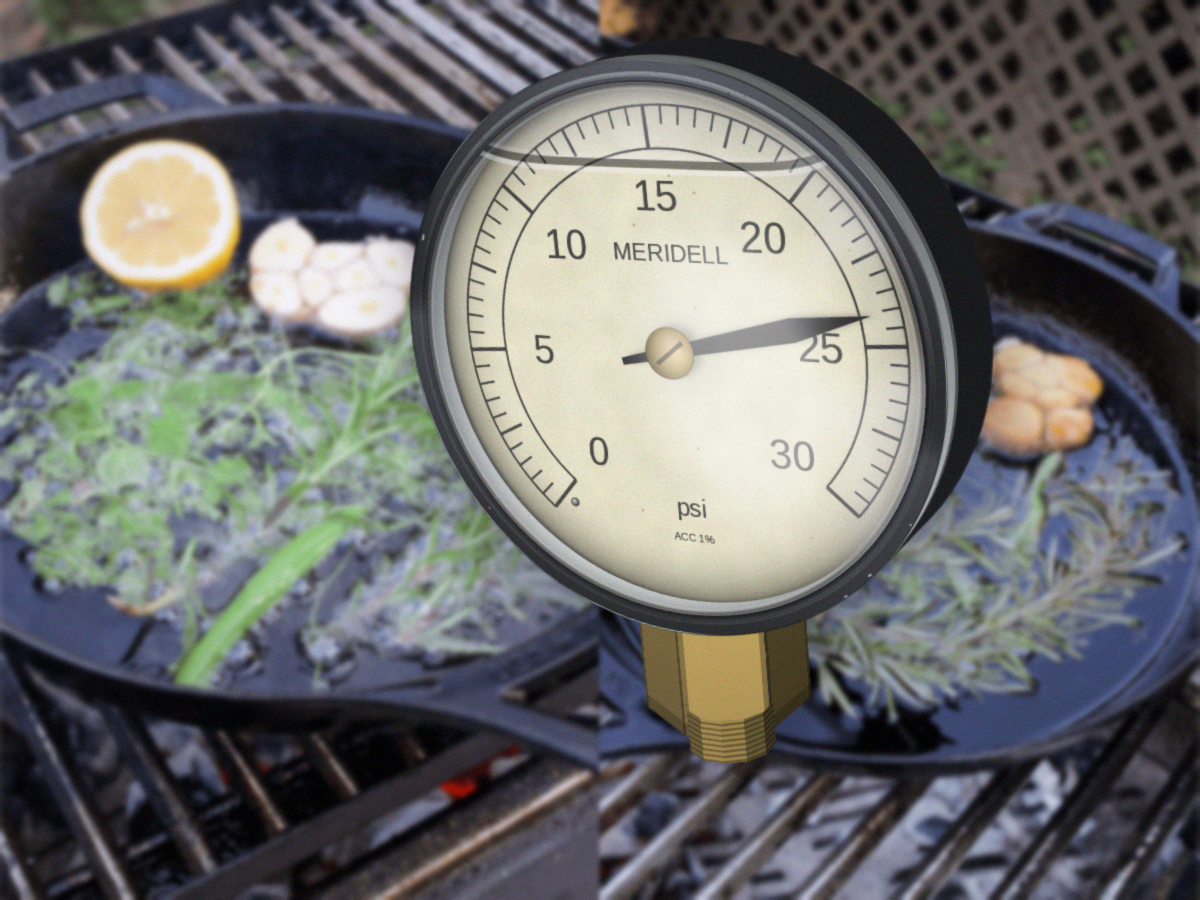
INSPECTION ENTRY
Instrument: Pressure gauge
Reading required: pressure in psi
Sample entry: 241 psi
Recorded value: 24 psi
